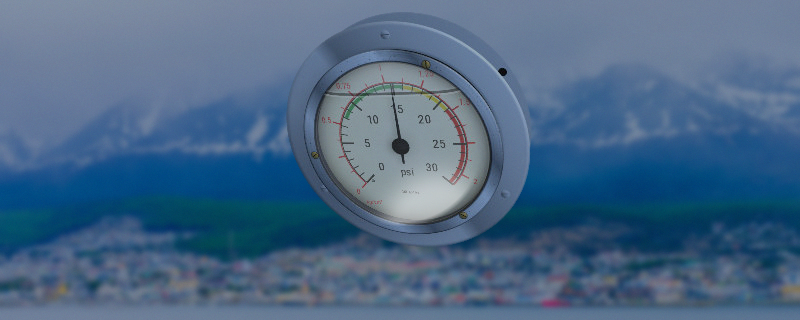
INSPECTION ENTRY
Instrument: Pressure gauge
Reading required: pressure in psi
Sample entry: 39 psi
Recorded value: 15 psi
